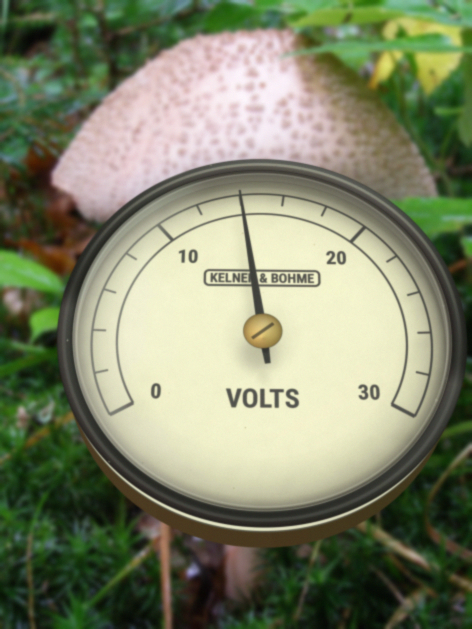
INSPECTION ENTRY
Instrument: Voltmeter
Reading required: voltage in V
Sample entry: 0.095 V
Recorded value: 14 V
